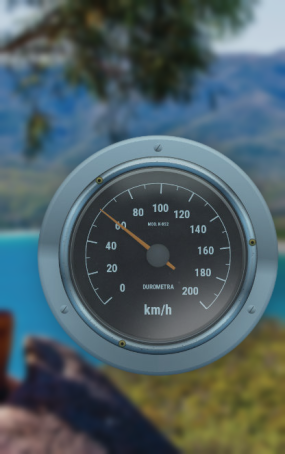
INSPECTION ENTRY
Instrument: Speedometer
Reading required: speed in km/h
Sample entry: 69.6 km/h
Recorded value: 60 km/h
